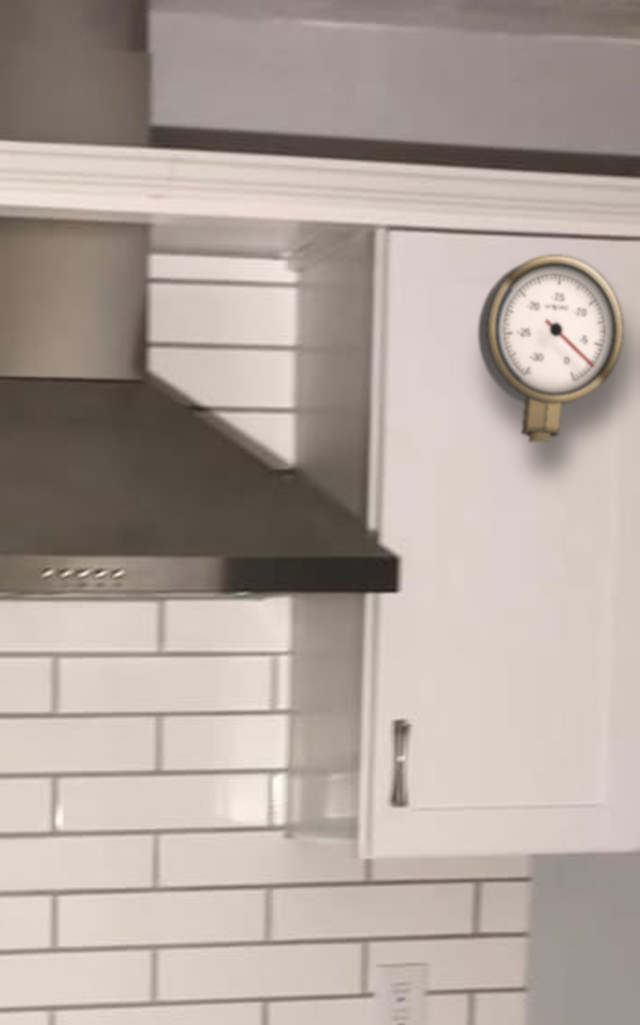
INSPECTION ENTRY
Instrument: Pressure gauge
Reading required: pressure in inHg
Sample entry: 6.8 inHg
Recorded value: -2.5 inHg
